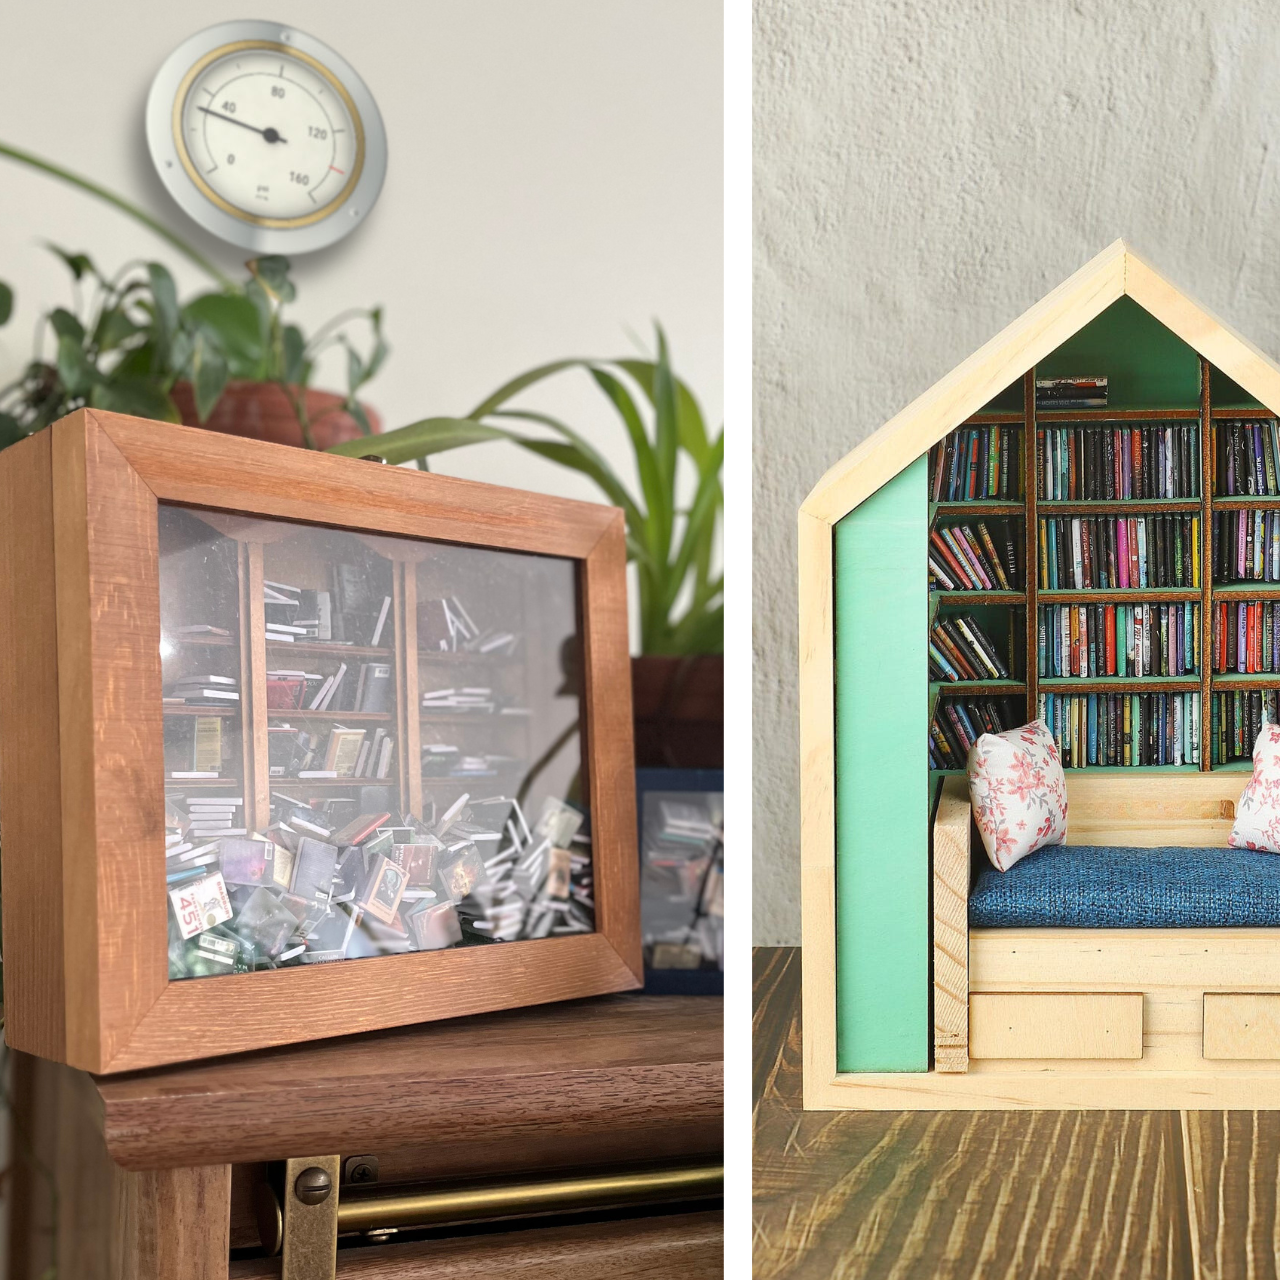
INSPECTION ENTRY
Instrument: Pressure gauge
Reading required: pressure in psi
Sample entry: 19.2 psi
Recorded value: 30 psi
